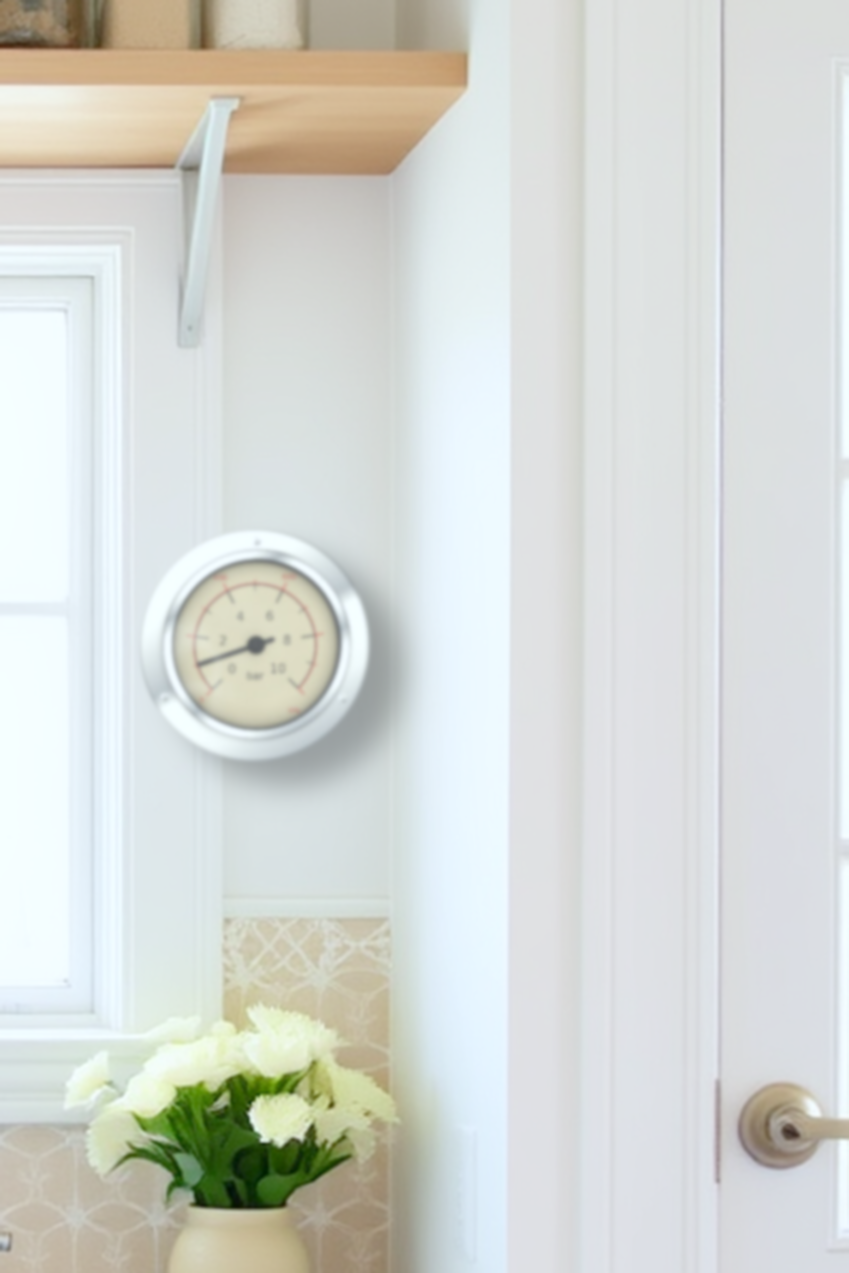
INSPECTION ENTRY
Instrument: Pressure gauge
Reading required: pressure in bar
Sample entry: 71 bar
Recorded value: 1 bar
